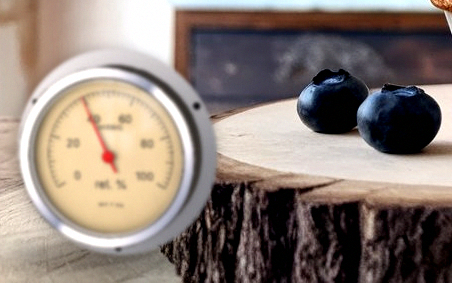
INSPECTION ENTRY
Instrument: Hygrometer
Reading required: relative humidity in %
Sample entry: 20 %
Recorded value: 40 %
